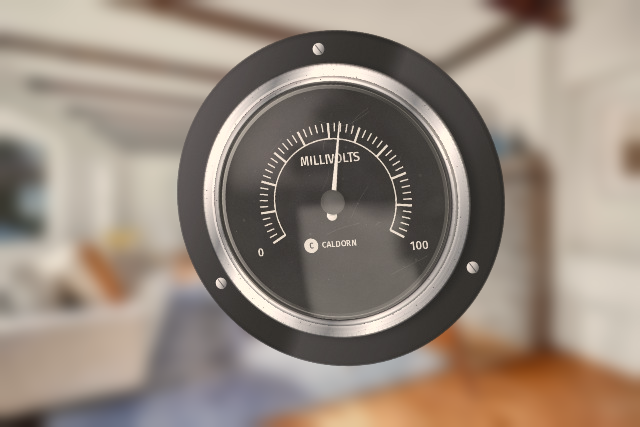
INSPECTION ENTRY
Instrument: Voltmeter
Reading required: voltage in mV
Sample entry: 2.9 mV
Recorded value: 54 mV
